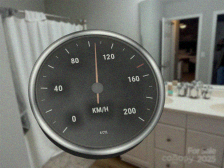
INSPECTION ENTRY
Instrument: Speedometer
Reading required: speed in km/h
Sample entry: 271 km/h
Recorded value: 105 km/h
